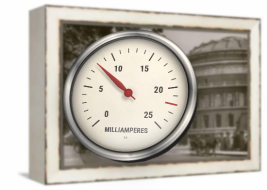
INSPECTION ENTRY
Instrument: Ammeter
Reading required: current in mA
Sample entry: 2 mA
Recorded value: 8 mA
